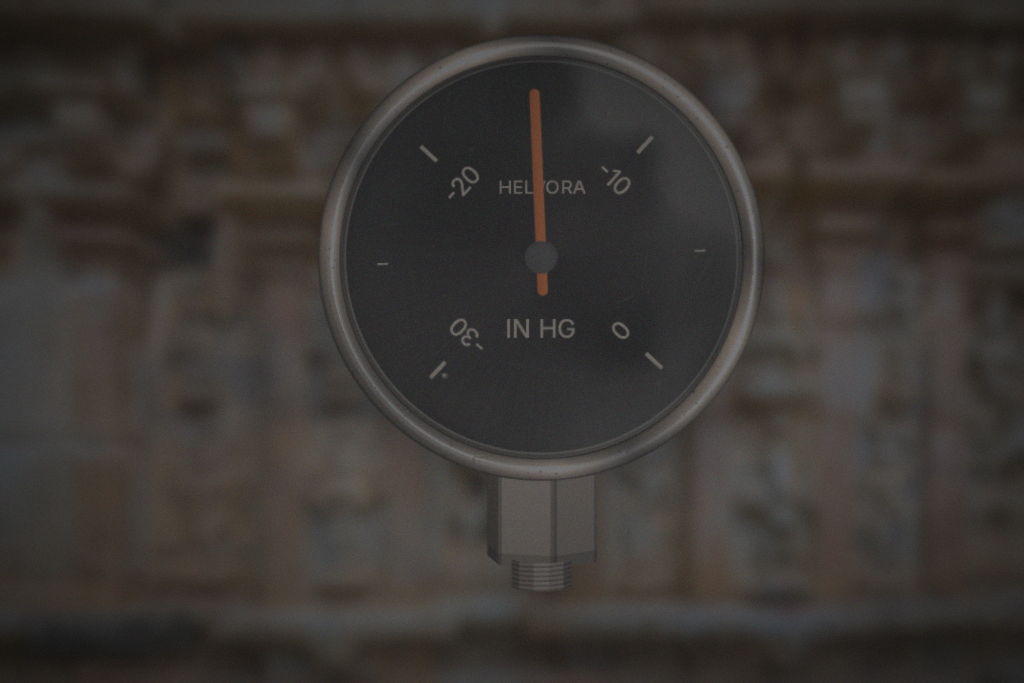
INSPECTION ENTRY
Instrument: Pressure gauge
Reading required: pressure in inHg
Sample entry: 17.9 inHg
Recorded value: -15 inHg
